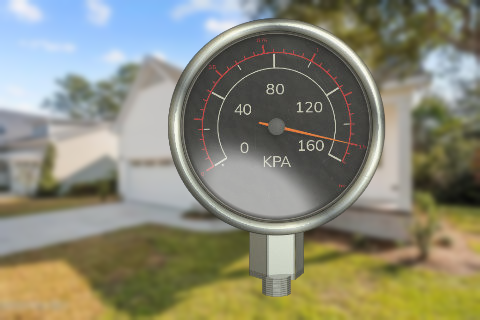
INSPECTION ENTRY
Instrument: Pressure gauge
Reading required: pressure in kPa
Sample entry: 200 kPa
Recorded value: 150 kPa
